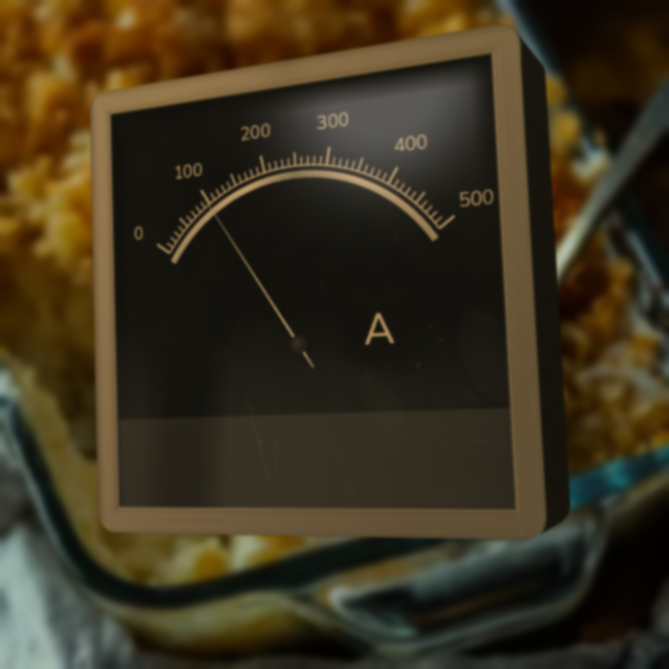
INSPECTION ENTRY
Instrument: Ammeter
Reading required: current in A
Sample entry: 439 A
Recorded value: 100 A
